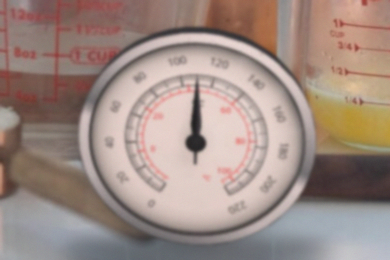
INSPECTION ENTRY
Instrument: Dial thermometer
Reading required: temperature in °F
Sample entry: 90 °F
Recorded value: 110 °F
